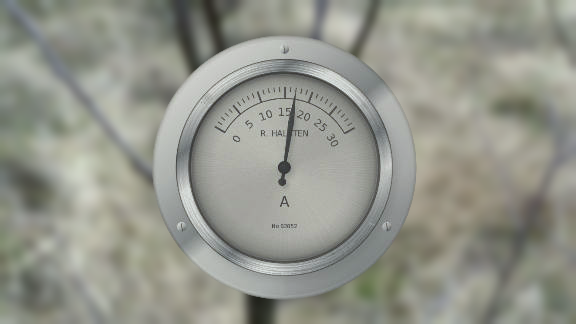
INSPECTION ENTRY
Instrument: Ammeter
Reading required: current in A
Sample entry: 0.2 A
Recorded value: 17 A
